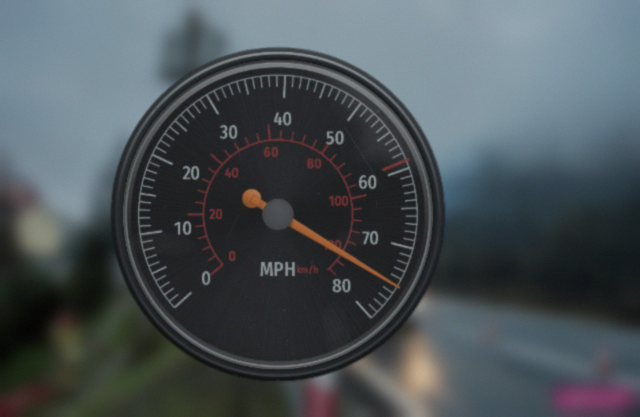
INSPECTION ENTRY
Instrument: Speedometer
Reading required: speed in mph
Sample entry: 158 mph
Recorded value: 75 mph
